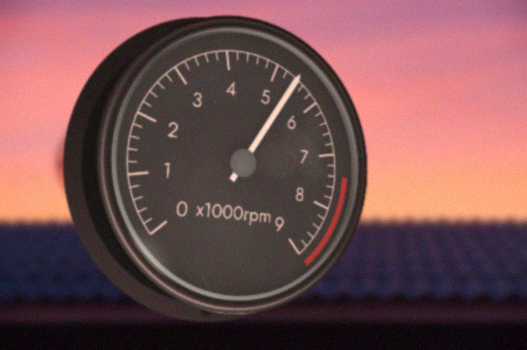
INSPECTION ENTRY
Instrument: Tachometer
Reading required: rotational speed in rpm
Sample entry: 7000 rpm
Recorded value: 5400 rpm
